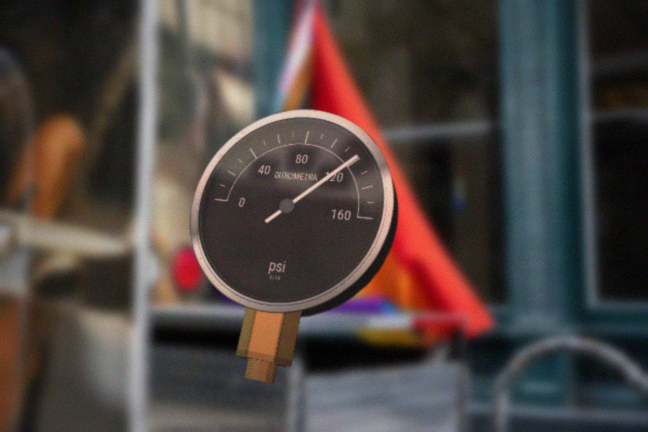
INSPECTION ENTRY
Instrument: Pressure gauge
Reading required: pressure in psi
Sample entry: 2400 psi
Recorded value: 120 psi
